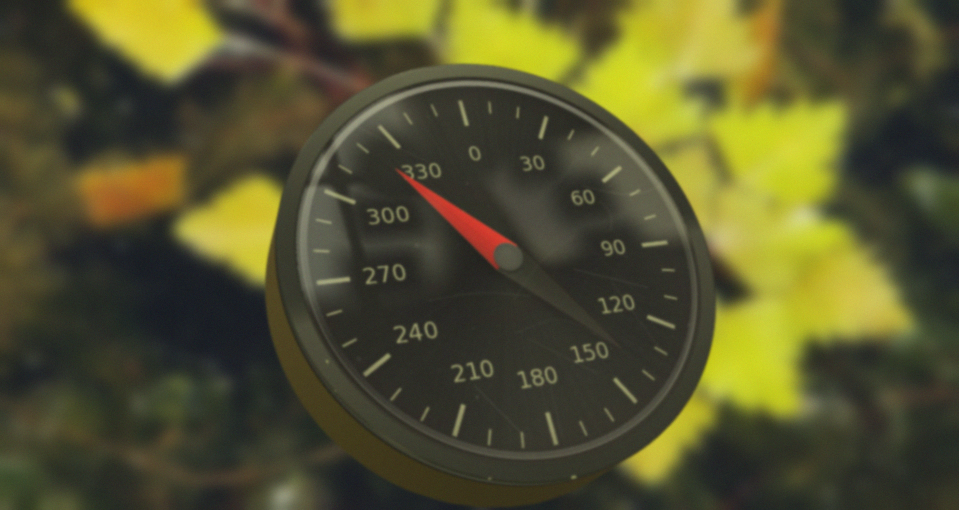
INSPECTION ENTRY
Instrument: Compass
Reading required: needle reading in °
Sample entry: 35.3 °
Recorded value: 320 °
